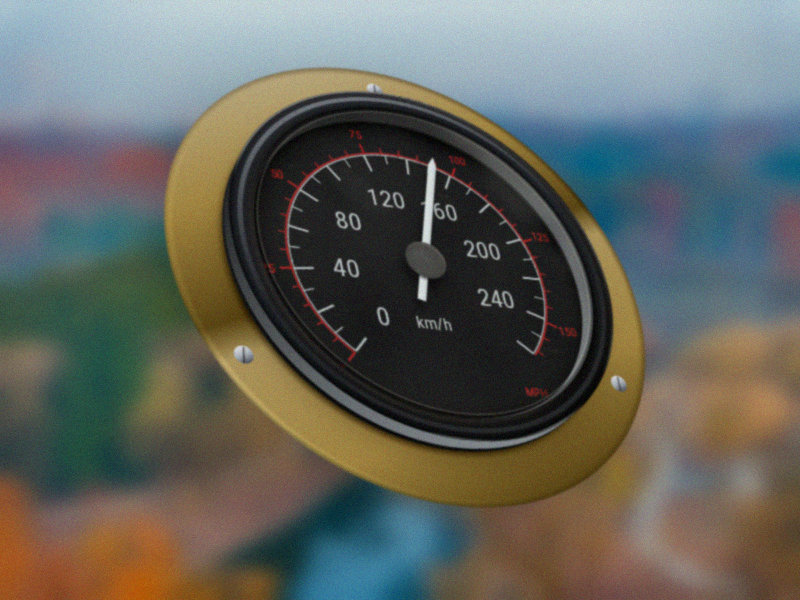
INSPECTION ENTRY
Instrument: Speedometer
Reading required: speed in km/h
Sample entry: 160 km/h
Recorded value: 150 km/h
